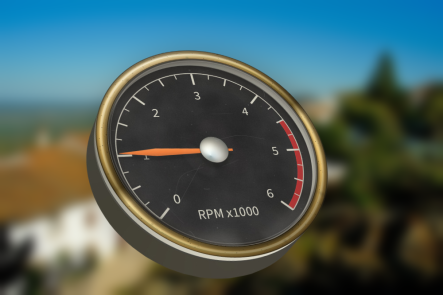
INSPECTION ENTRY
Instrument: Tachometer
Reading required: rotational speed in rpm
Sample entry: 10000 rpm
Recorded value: 1000 rpm
